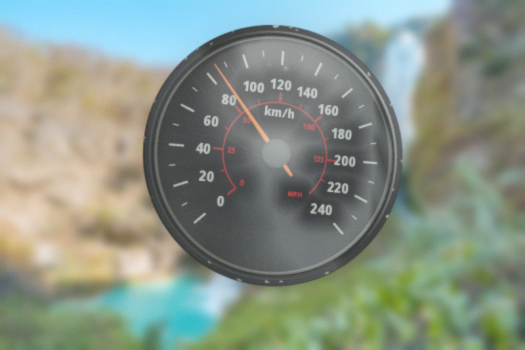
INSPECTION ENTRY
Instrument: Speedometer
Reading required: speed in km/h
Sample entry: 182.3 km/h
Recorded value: 85 km/h
